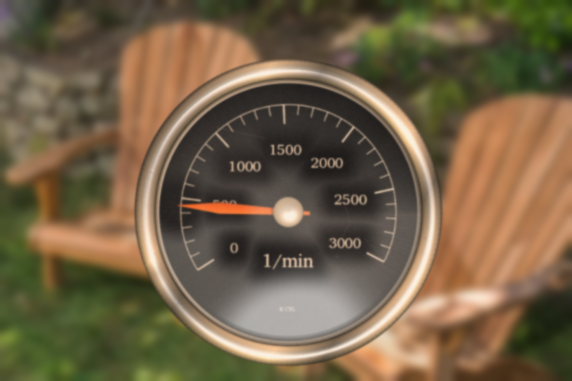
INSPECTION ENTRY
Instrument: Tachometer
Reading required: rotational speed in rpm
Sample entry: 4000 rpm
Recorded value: 450 rpm
